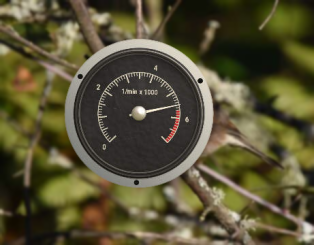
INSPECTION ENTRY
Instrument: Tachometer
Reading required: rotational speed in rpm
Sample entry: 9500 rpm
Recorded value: 5500 rpm
